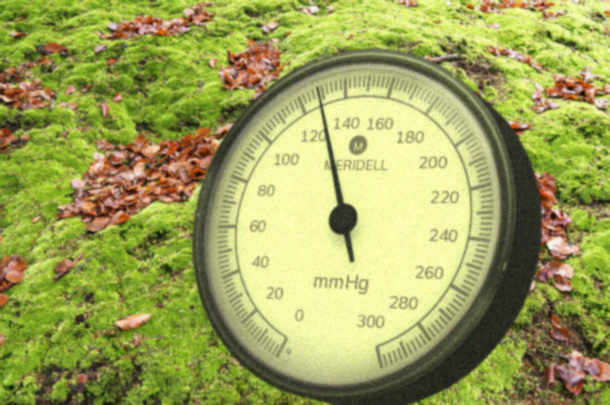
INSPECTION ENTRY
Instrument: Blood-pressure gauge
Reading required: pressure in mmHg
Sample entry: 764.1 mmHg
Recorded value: 130 mmHg
